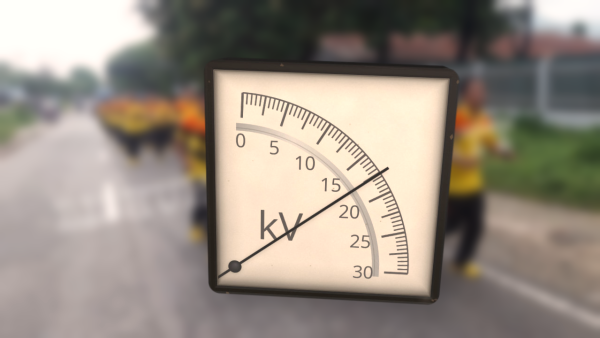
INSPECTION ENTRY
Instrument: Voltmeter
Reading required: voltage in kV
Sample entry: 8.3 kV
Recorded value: 17.5 kV
